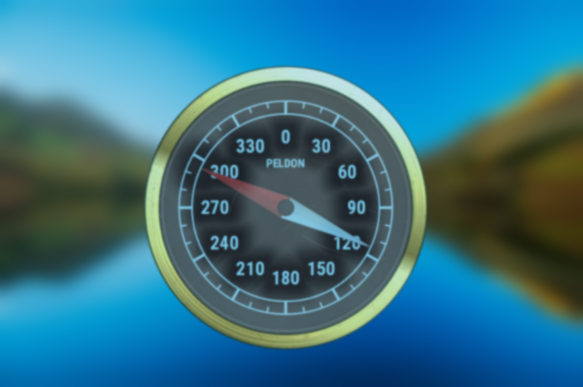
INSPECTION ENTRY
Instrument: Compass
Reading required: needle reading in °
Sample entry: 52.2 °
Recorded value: 295 °
